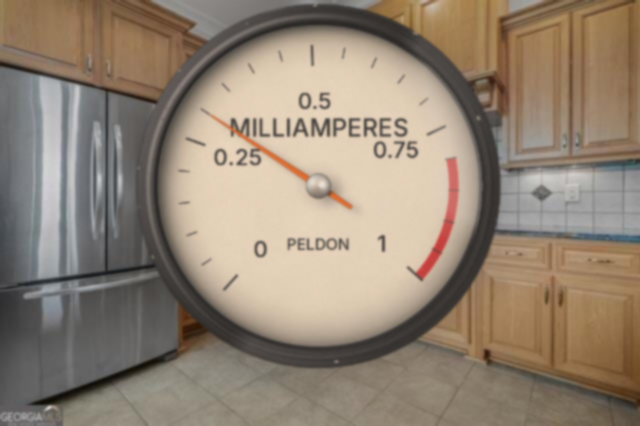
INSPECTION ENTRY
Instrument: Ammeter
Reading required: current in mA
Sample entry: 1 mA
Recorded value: 0.3 mA
